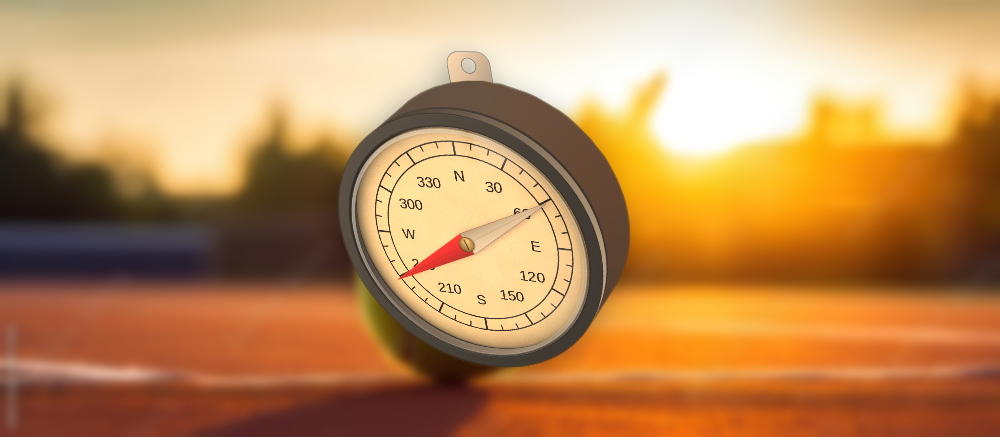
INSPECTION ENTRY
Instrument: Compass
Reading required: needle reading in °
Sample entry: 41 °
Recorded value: 240 °
